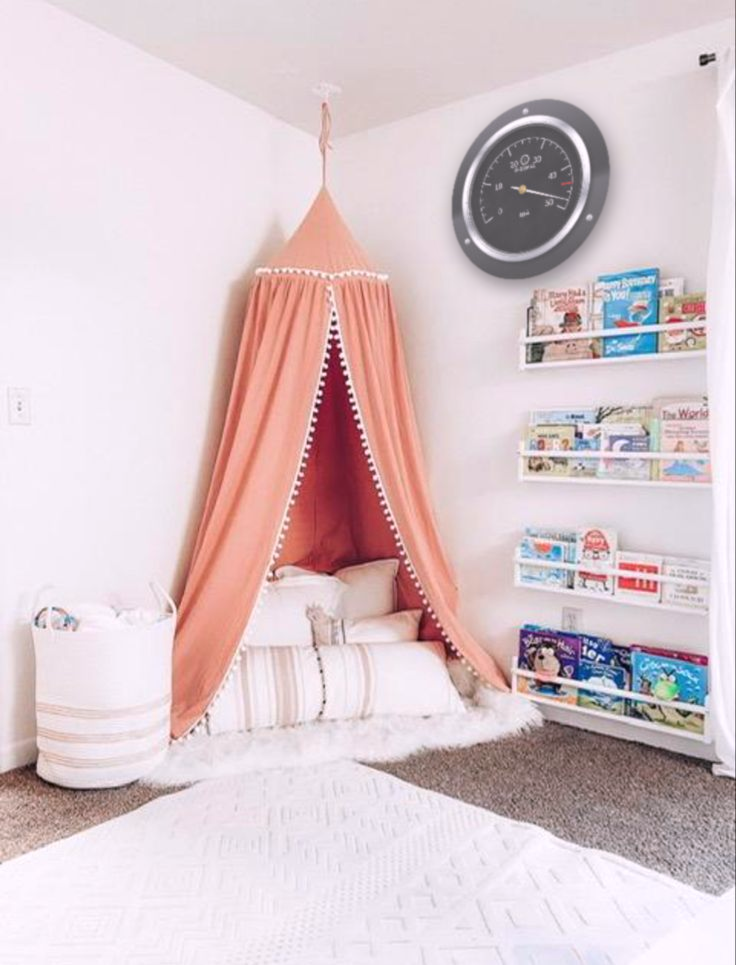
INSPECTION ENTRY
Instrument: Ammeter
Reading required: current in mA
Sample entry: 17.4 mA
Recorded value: 48 mA
